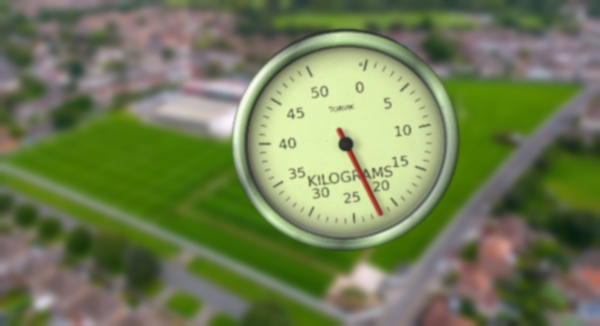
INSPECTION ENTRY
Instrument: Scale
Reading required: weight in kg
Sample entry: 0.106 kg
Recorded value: 22 kg
